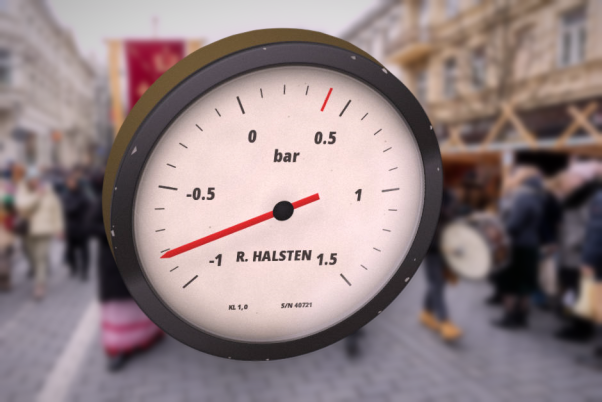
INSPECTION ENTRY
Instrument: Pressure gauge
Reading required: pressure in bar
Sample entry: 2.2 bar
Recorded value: -0.8 bar
